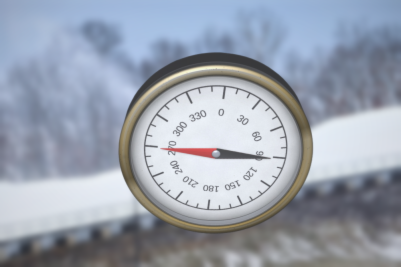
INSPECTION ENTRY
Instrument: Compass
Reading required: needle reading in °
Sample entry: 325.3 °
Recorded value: 270 °
